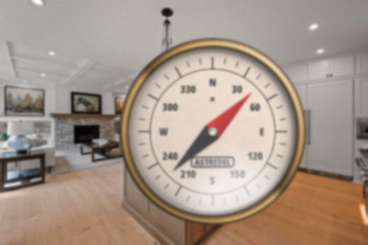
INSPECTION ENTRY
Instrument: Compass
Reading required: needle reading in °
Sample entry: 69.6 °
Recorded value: 45 °
